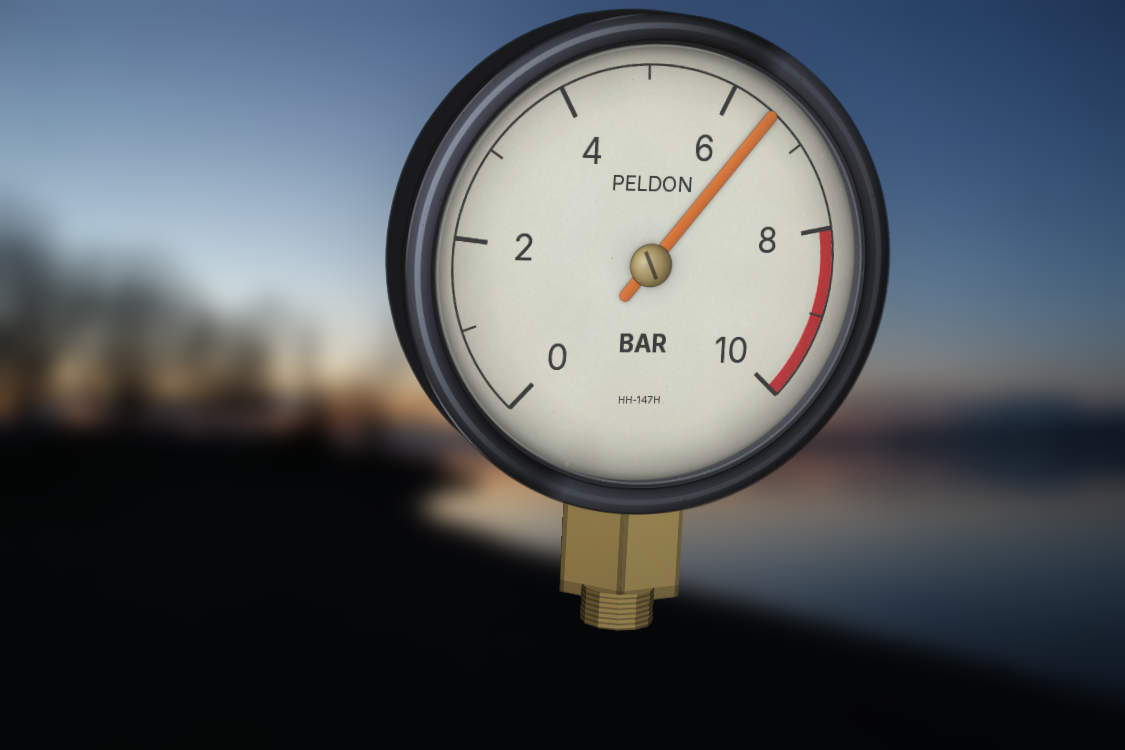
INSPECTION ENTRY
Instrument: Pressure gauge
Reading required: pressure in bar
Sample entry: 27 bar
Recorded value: 6.5 bar
